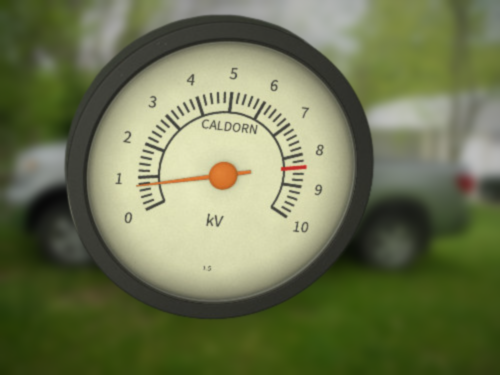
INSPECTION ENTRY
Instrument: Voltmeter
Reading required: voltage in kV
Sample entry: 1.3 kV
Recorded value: 0.8 kV
